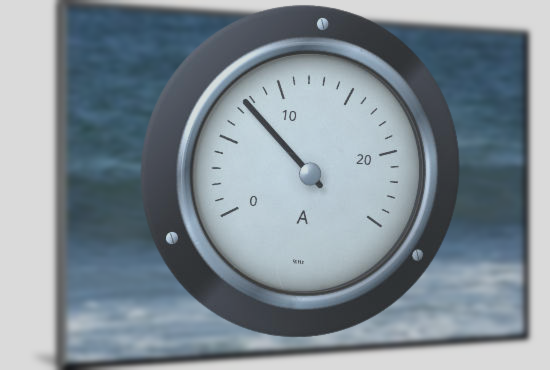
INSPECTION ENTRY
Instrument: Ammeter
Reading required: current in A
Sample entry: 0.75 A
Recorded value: 7.5 A
